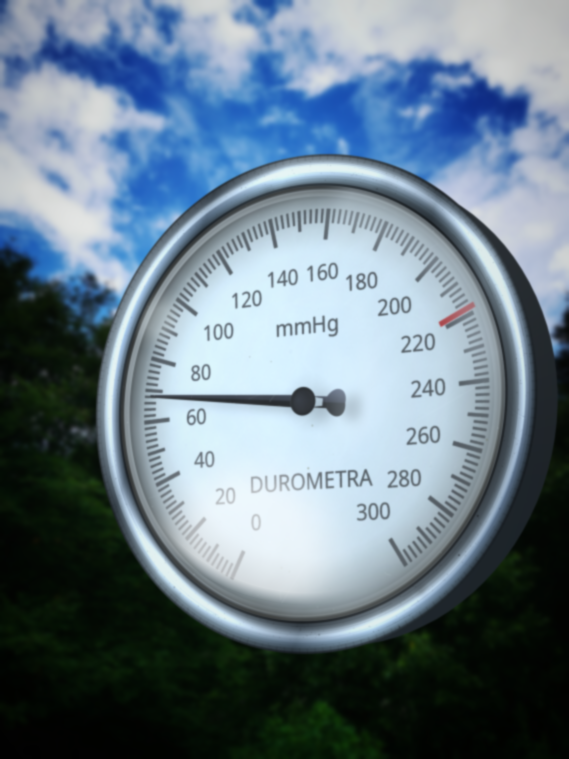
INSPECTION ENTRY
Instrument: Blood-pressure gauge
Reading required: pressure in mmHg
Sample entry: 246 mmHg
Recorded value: 68 mmHg
